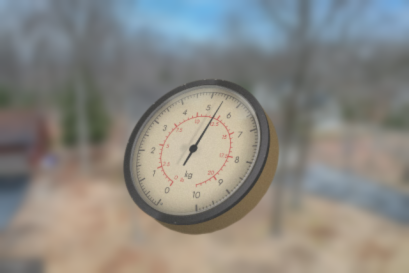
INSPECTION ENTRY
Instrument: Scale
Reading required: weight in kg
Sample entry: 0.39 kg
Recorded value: 5.5 kg
